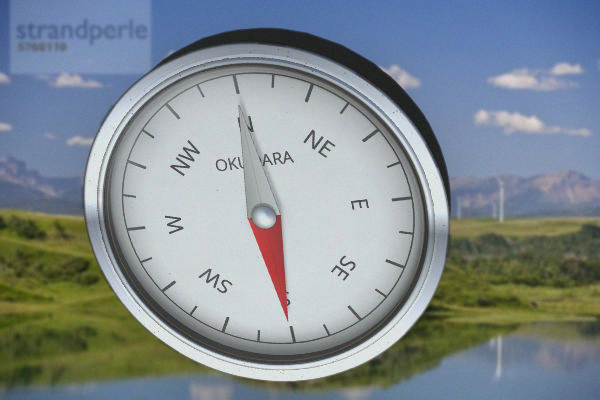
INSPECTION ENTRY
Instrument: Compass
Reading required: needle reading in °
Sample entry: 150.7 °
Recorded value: 180 °
